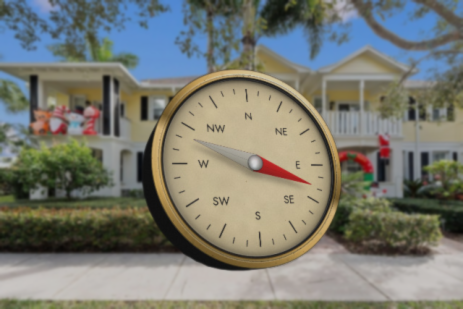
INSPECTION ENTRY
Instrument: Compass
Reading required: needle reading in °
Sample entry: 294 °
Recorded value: 110 °
